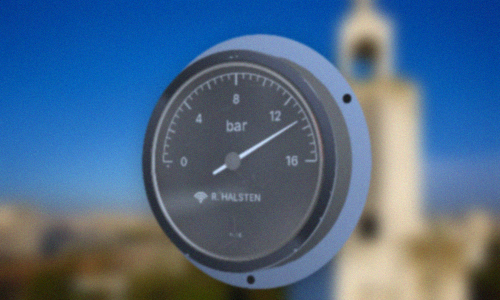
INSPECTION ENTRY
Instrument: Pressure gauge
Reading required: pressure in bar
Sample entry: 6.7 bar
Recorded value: 13.5 bar
